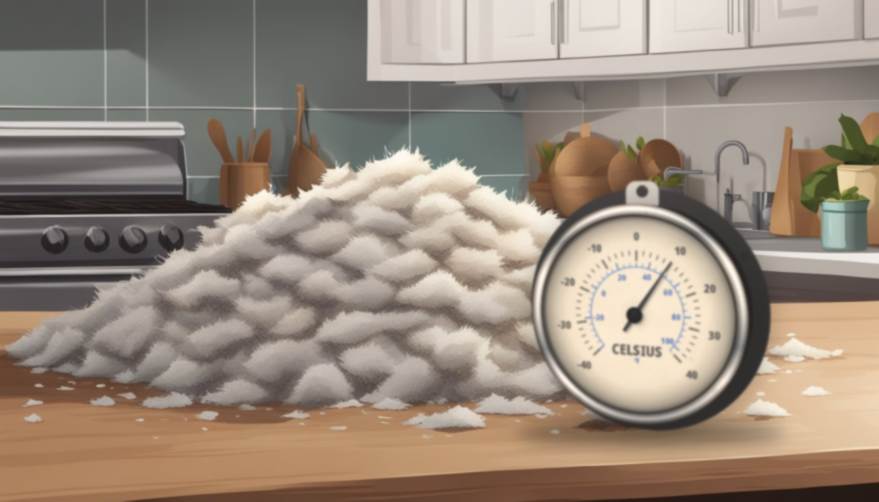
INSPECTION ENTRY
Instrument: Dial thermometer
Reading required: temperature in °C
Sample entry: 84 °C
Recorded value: 10 °C
